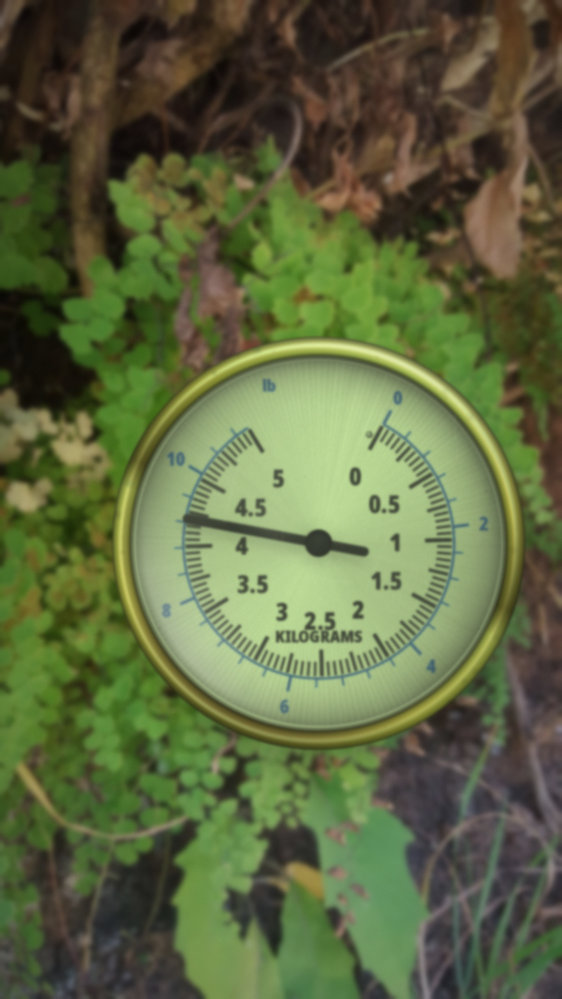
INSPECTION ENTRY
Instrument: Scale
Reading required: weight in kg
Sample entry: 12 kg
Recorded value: 4.2 kg
